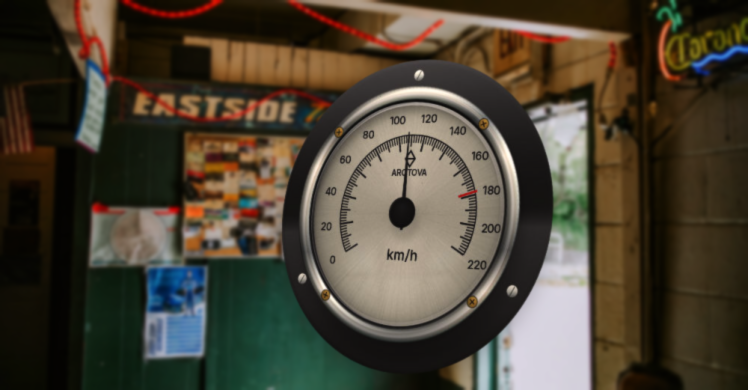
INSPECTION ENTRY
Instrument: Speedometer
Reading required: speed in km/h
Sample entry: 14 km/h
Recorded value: 110 km/h
